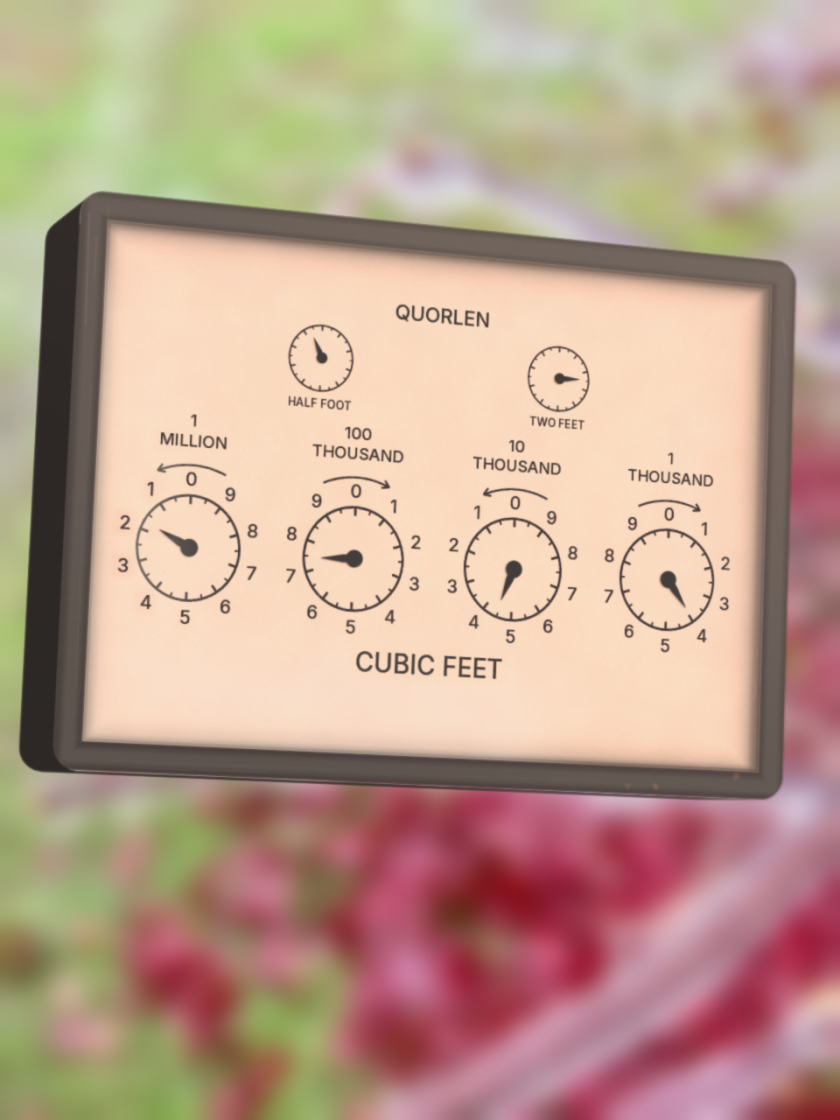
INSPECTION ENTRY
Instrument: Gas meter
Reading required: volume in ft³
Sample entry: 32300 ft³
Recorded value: 174400 ft³
